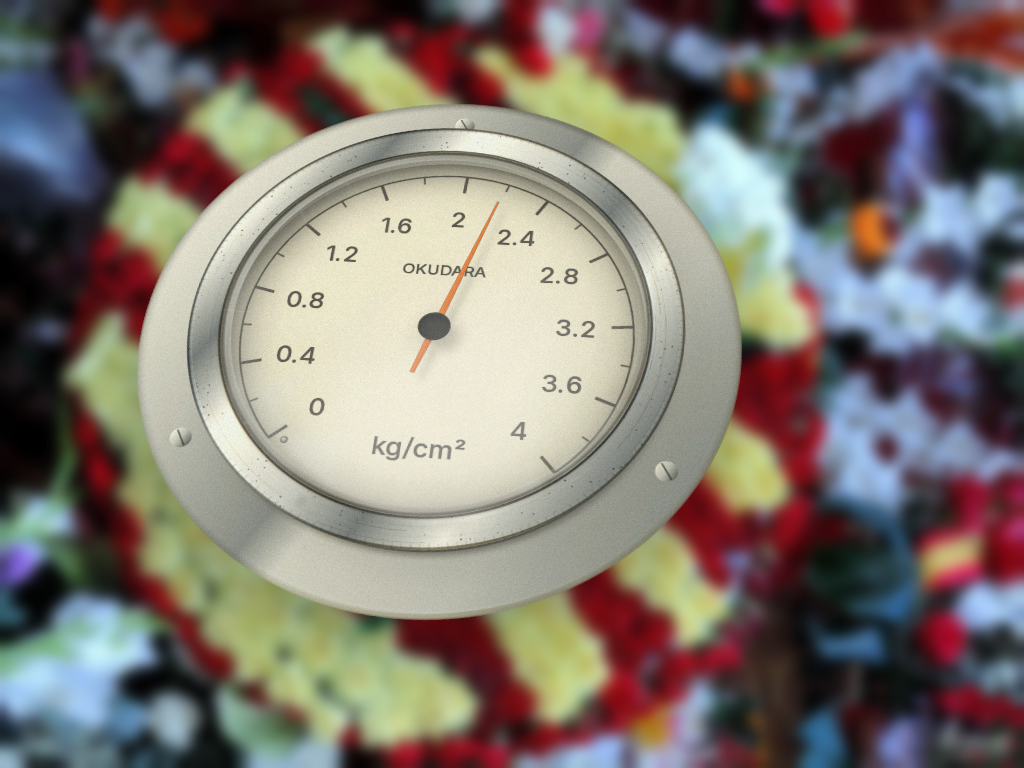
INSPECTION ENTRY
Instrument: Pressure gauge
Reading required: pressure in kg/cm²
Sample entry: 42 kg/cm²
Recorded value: 2.2 kg/cm²
